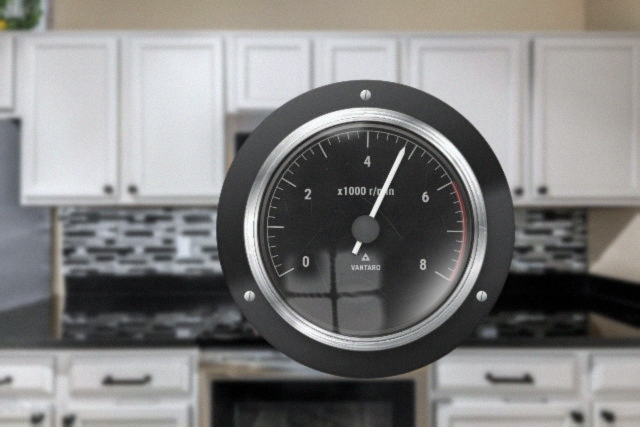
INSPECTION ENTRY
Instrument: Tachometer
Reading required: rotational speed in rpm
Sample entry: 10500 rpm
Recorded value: 4800 rpm
